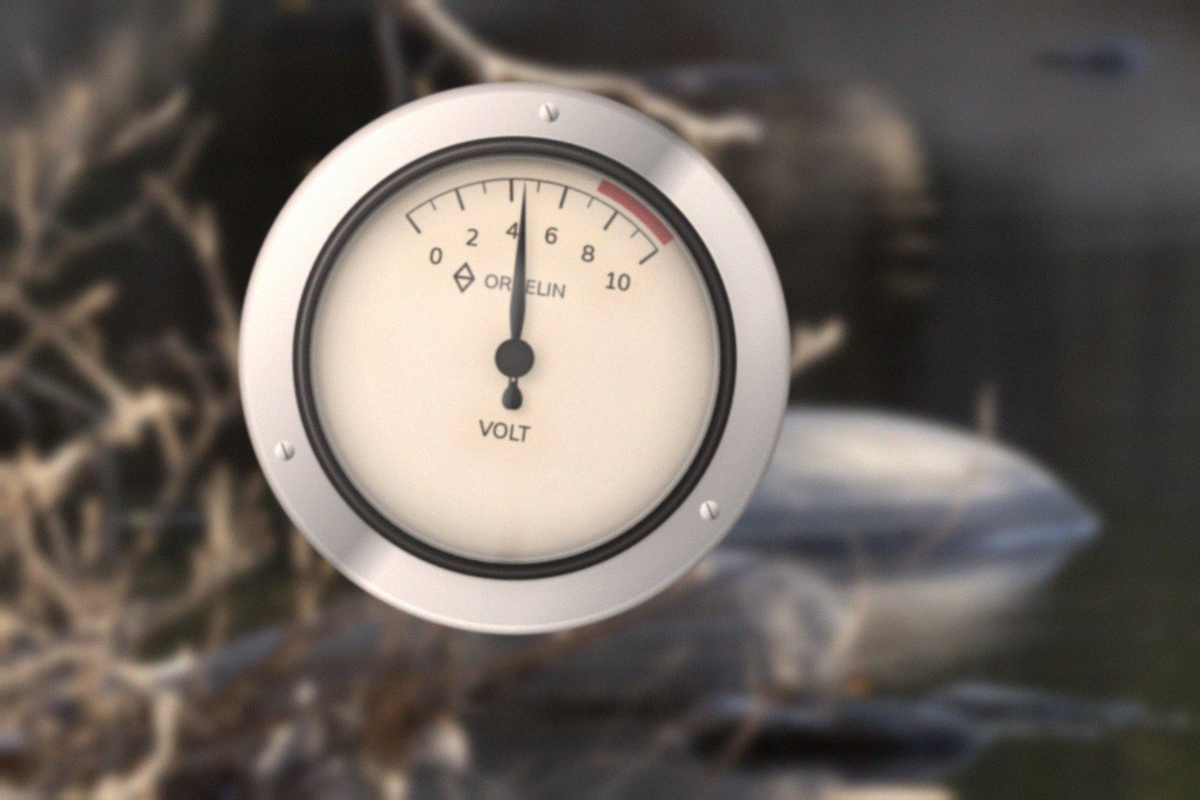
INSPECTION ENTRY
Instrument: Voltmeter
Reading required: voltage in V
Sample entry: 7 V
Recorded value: 4.5 V
